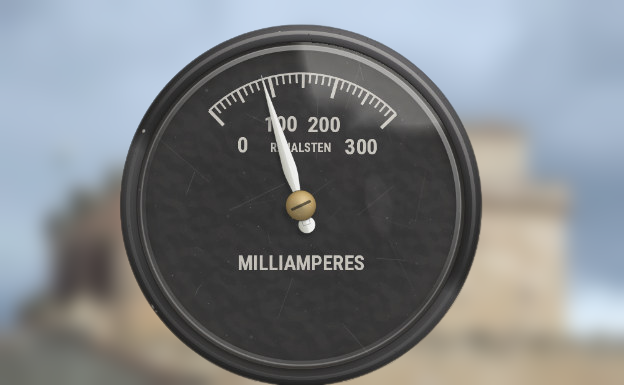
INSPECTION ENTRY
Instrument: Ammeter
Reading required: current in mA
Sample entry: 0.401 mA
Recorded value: 90 mA
